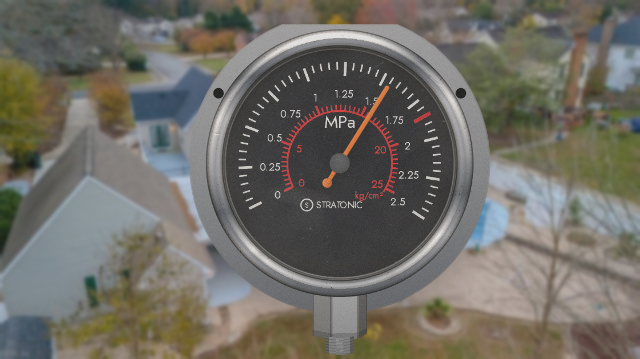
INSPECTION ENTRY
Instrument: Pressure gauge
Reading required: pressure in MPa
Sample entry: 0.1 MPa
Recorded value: 1.55 MPa
